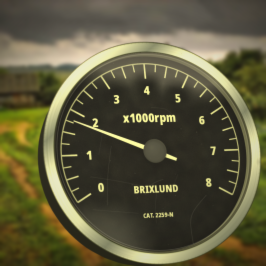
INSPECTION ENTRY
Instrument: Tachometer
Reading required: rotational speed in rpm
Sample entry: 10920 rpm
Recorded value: 1750 rpm
